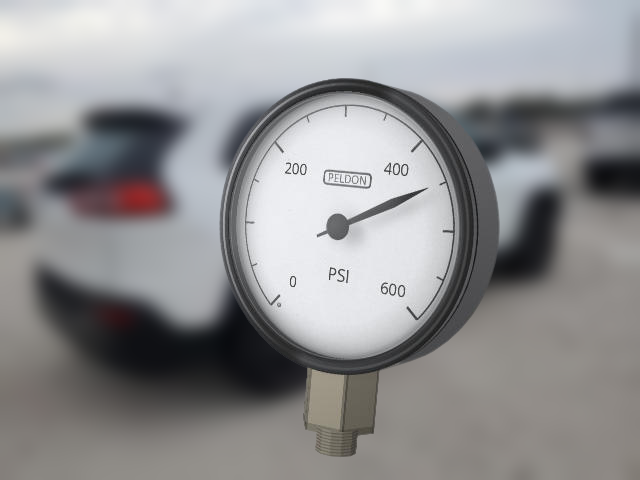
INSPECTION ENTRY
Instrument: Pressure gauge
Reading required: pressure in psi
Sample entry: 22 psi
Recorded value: 450 psi
